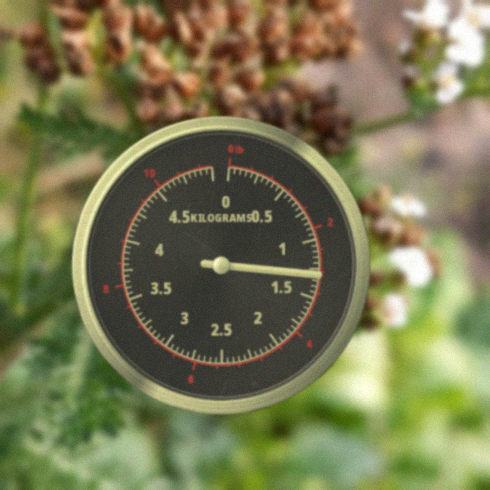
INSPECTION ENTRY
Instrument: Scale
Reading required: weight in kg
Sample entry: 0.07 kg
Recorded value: 1.3 kg
